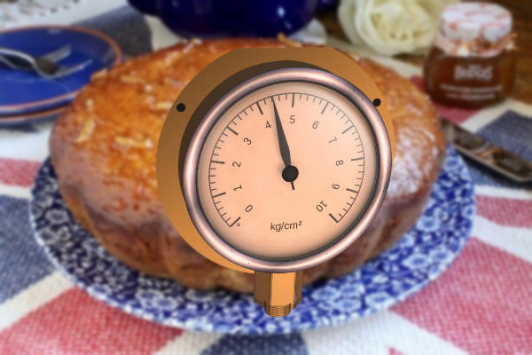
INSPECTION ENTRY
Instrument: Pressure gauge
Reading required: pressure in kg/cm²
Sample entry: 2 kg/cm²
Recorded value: 4.4 kg/cm²
